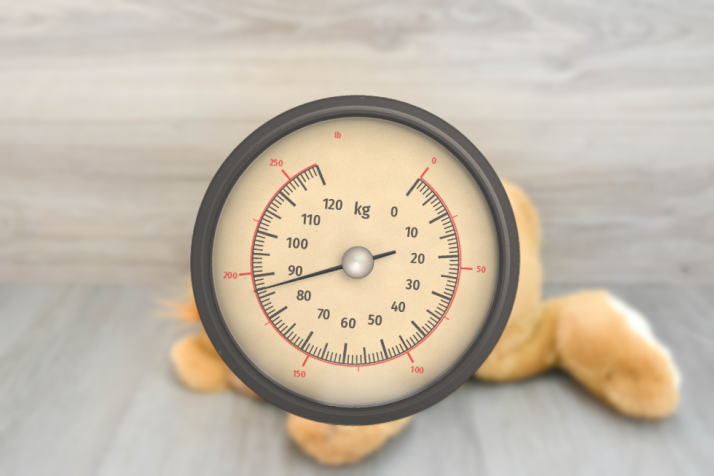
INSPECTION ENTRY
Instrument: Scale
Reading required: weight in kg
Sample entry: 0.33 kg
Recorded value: 87 kg
